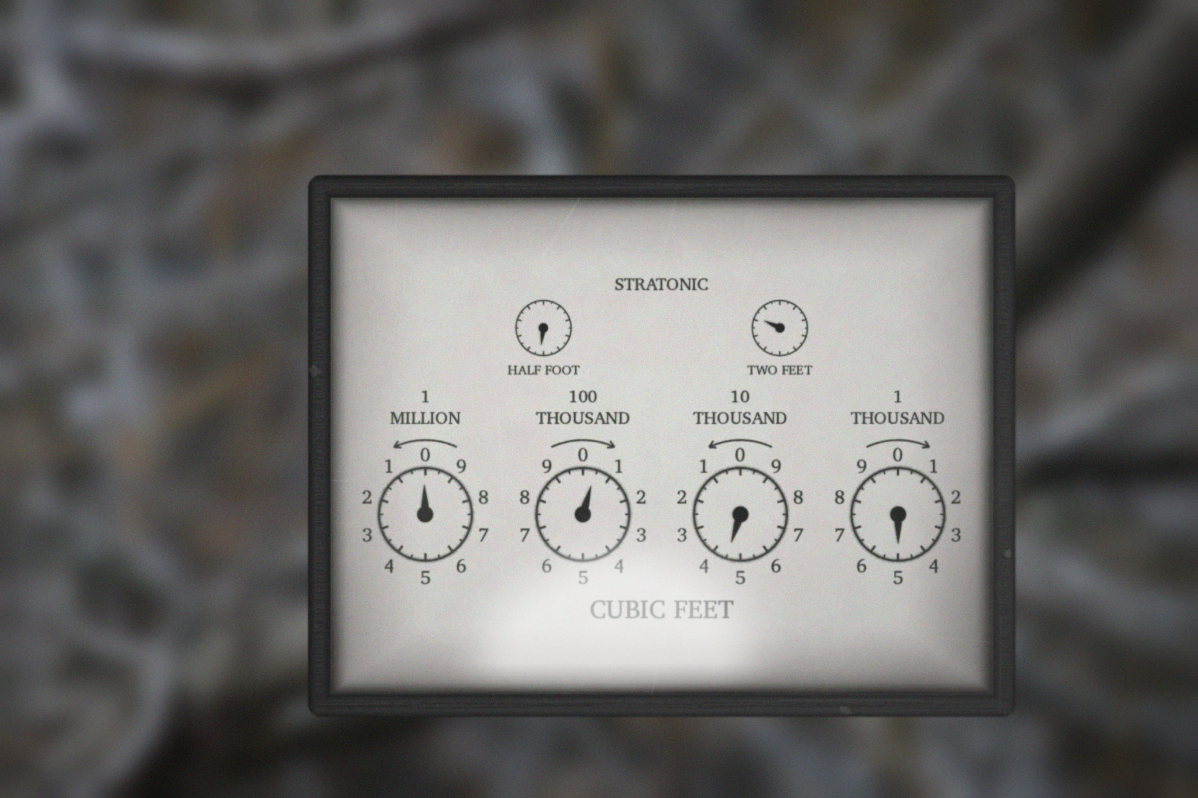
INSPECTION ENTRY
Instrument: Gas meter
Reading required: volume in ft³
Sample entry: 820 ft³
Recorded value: 4500 ft³
